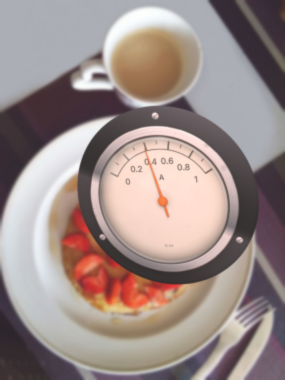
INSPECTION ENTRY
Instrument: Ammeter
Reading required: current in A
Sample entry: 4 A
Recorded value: 0.4 A
